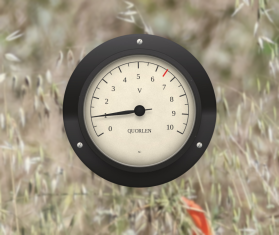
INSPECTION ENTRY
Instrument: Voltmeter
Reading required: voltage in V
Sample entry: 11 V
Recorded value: 1 V
